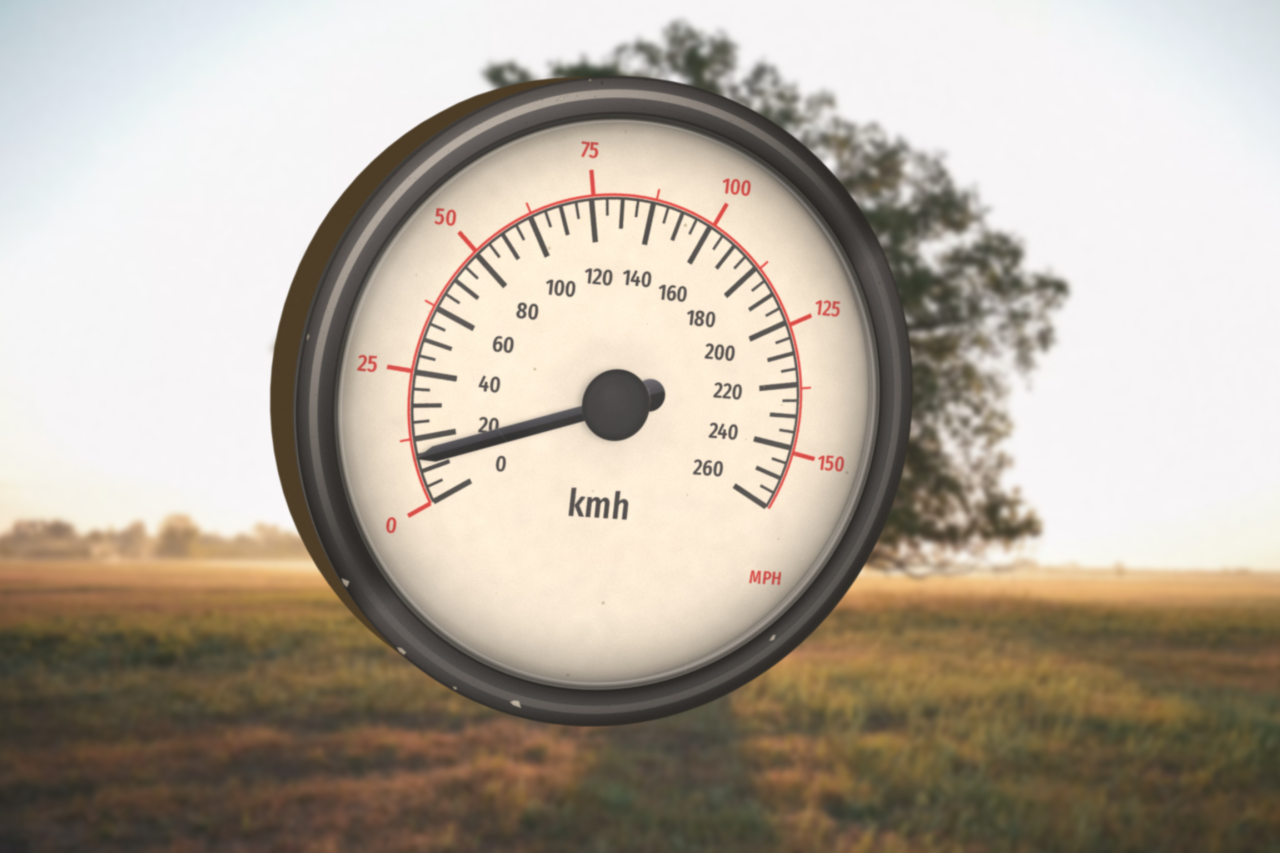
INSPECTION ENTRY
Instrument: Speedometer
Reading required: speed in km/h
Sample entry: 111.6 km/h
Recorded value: 15 km/h
